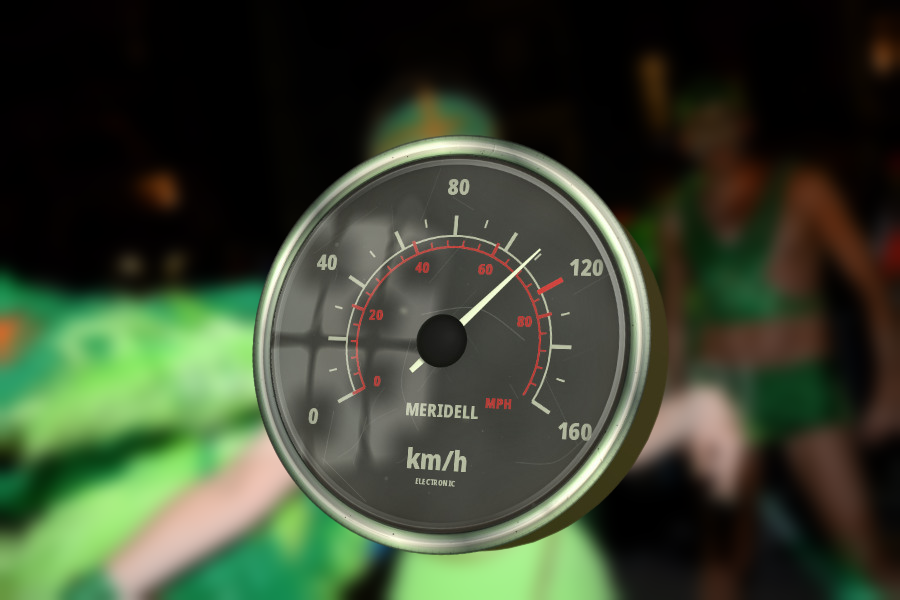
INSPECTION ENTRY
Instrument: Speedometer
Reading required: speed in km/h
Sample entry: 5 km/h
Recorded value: 110 km/h
